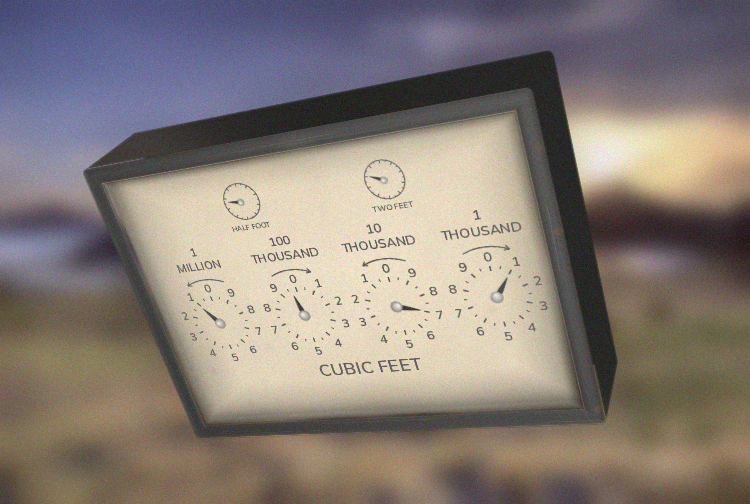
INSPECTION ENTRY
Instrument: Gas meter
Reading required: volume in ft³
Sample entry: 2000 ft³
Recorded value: 97100 ft³
